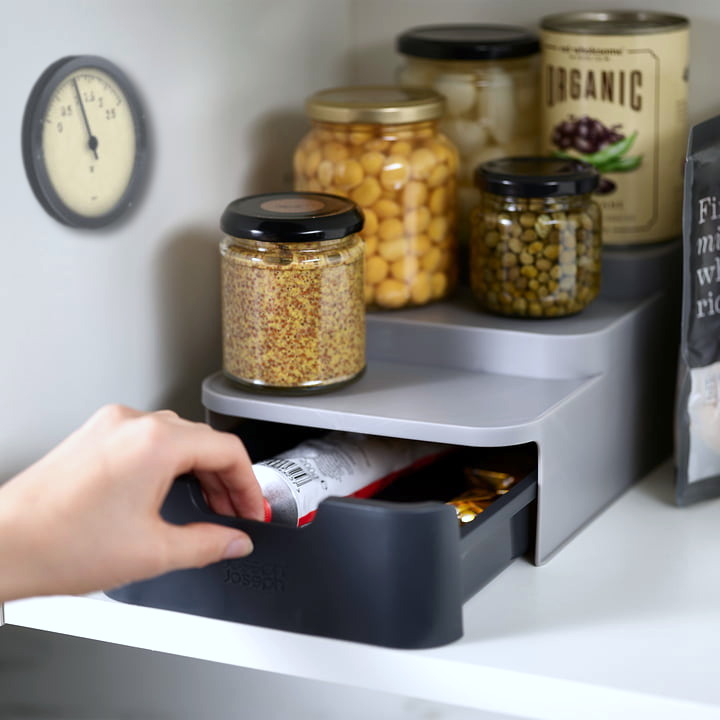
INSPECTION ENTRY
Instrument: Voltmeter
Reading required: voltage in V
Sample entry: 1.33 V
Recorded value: 1 V
